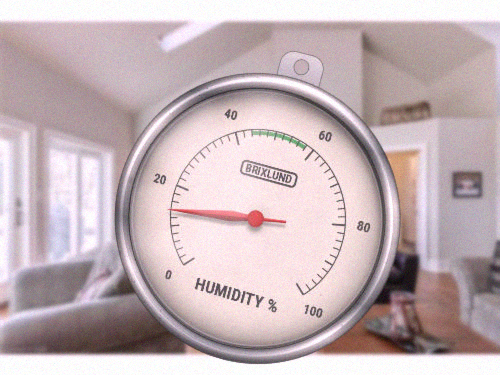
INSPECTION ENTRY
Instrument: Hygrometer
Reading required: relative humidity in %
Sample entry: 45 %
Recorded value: 14 %
